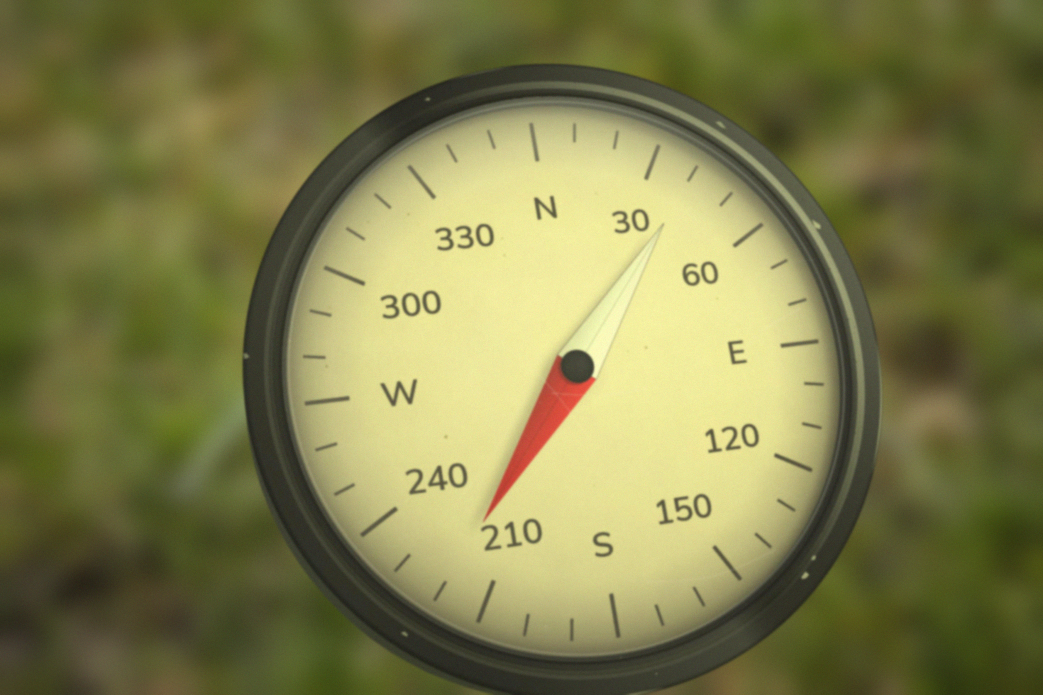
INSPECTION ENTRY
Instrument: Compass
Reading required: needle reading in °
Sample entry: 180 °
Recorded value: 220 °
